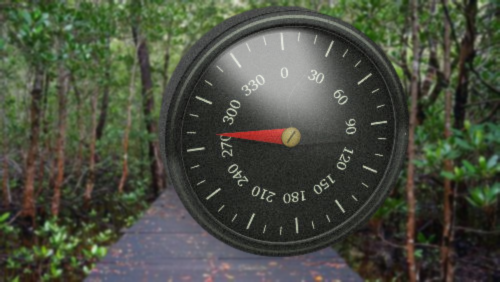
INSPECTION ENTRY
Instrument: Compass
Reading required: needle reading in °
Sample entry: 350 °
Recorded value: 280 °
